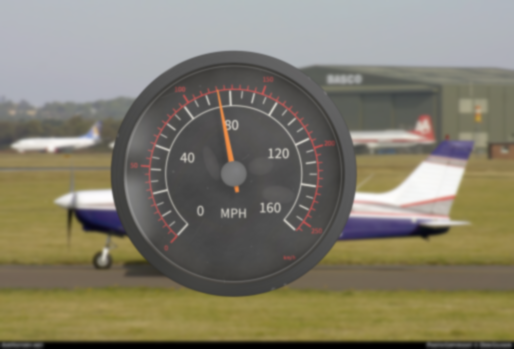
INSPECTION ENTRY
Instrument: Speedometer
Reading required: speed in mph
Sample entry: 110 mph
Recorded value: 75 mph
